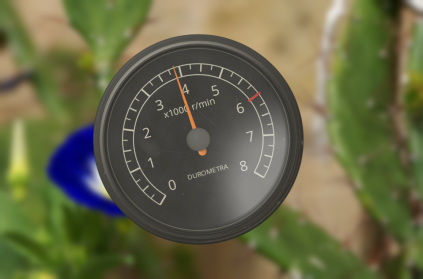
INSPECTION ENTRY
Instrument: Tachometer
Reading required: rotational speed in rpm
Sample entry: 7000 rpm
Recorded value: 3875 rpm
